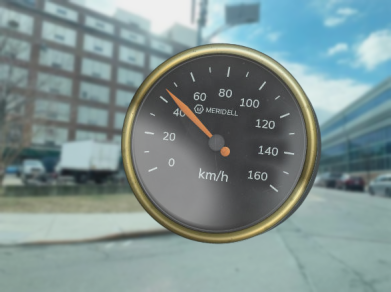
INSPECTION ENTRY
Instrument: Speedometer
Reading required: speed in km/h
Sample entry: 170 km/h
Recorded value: 45 km/h
